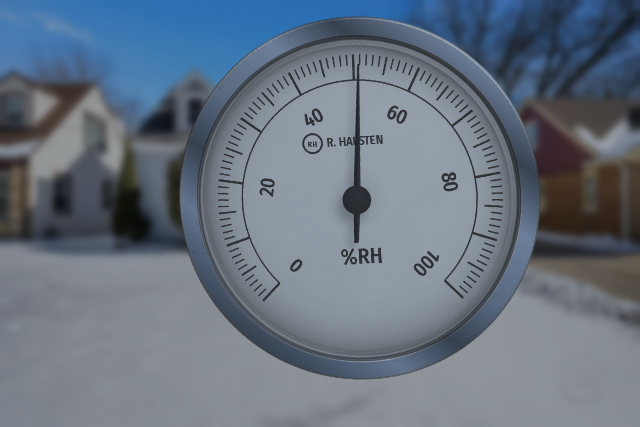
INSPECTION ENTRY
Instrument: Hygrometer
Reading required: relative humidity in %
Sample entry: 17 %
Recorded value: 51 %
